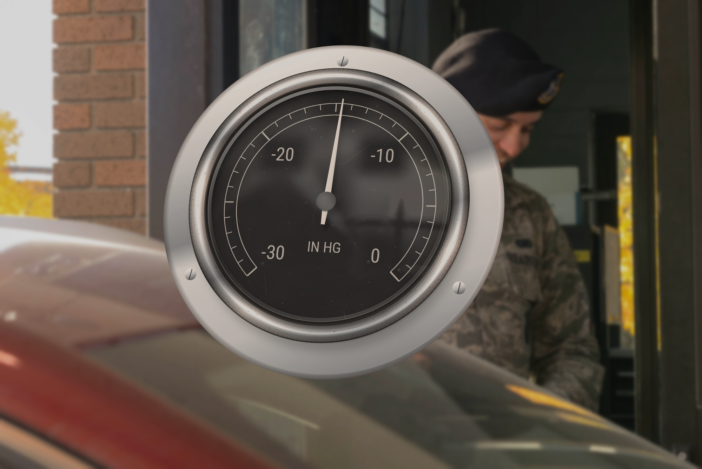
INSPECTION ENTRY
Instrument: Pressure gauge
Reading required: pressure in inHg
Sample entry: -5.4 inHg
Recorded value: -14.5 inHg
